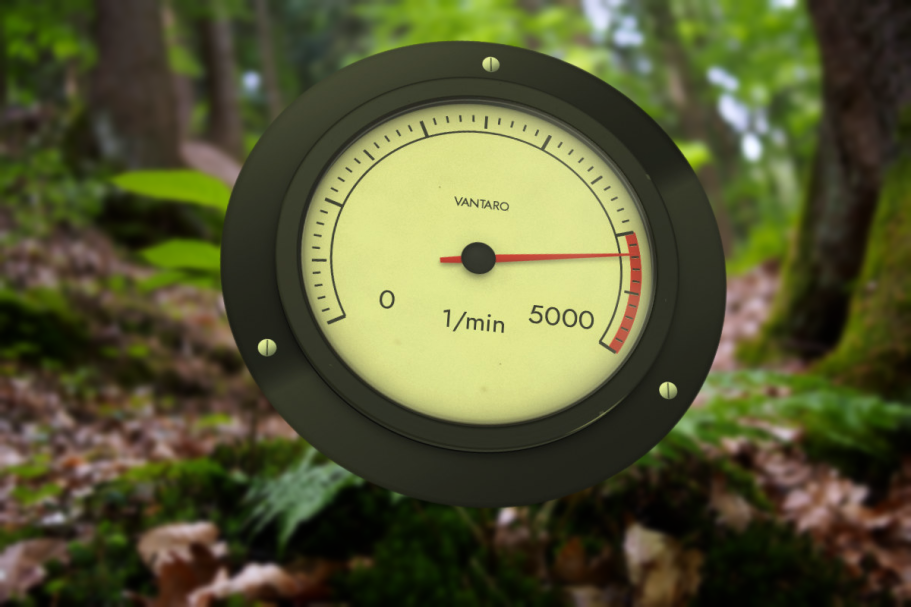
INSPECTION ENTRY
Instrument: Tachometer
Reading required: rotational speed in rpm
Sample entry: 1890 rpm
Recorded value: 4200 rpm
